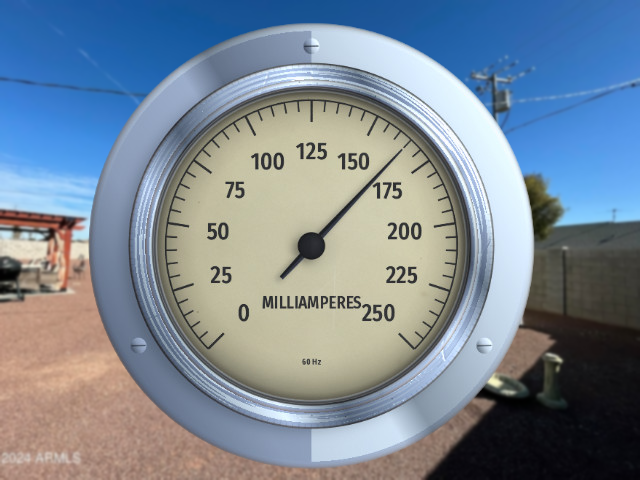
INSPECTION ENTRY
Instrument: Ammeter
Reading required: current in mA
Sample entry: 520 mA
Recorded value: 165 mA
